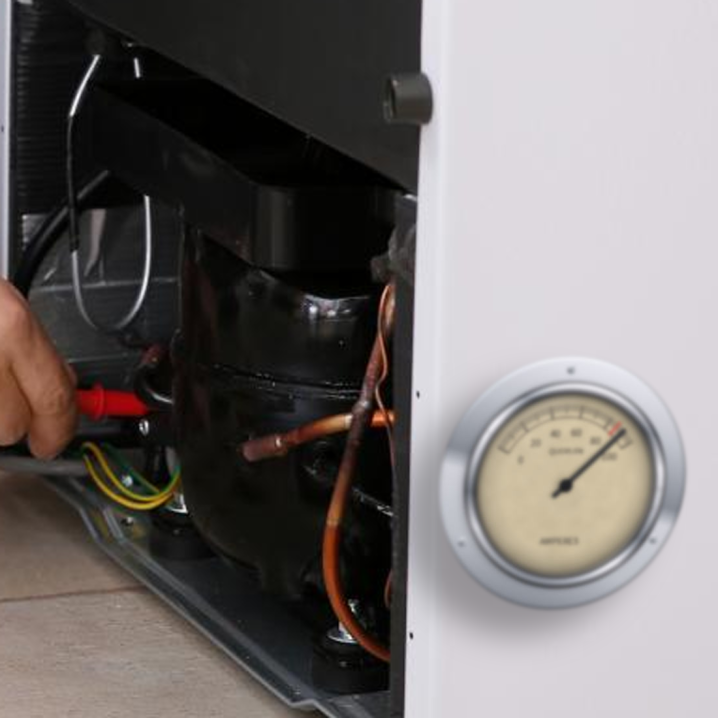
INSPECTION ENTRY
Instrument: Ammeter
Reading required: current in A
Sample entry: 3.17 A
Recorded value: 90 A
